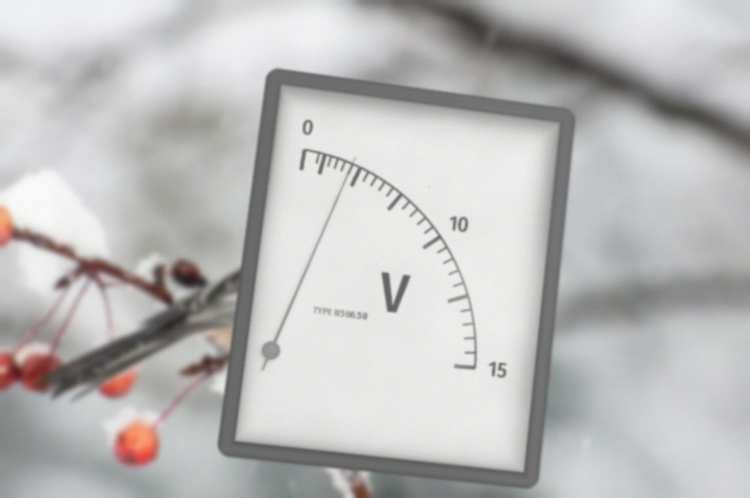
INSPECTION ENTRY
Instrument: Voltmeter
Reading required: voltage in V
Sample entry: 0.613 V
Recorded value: 4.5 V
